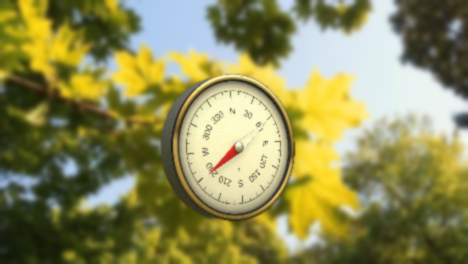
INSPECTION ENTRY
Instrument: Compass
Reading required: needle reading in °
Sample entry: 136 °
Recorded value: 240 °
